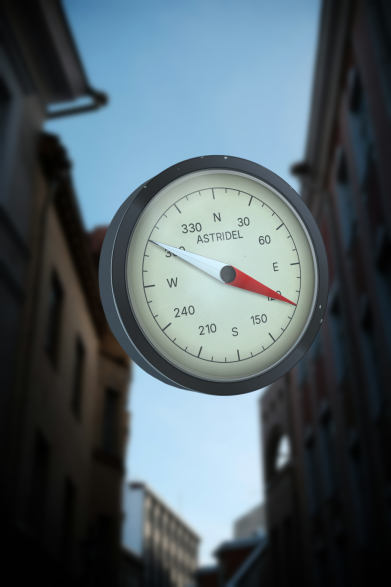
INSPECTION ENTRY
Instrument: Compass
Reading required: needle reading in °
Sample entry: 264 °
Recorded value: 120 °
